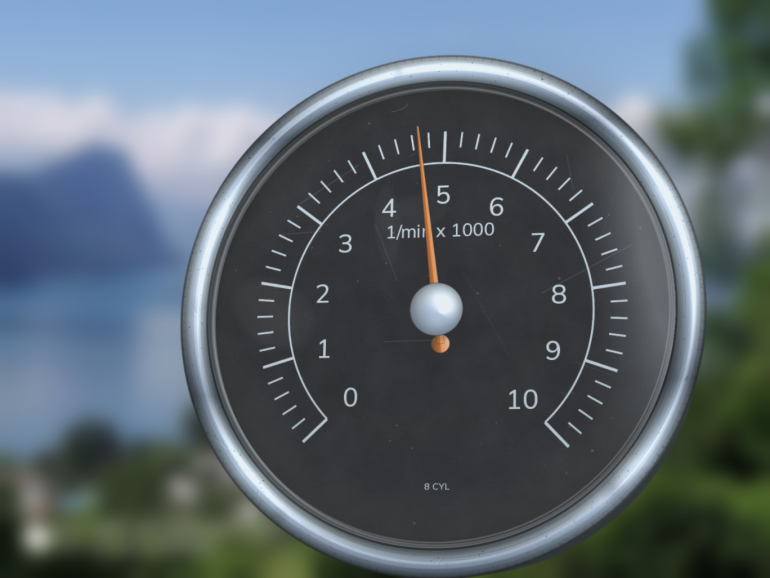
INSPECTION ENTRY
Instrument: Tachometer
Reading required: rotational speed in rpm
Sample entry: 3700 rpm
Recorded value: 4700 rpm
